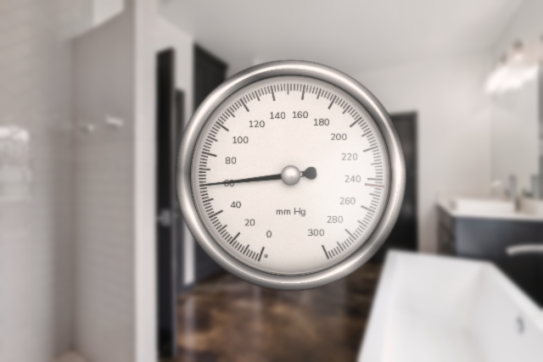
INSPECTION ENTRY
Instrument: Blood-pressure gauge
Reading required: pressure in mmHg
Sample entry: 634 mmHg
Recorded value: 60 mmHg
